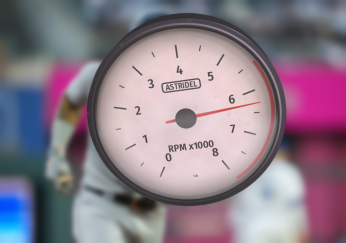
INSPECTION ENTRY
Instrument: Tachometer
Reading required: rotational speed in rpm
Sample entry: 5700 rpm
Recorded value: 6250 rpm
